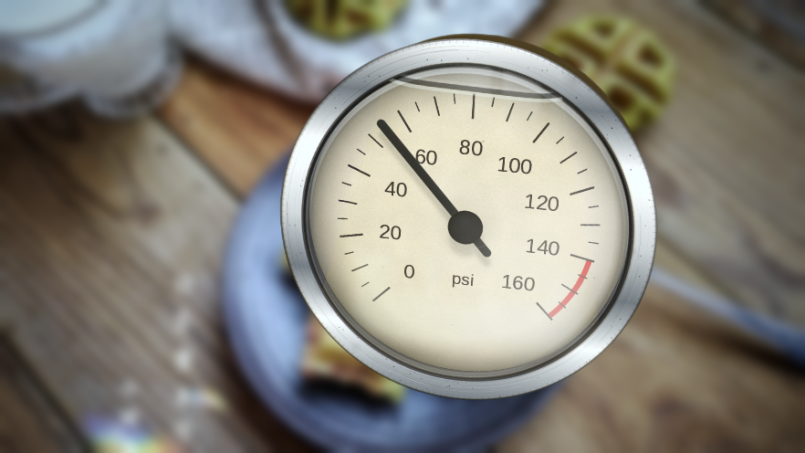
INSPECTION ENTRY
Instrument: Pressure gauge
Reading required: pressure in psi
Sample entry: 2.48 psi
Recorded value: 55 psi
